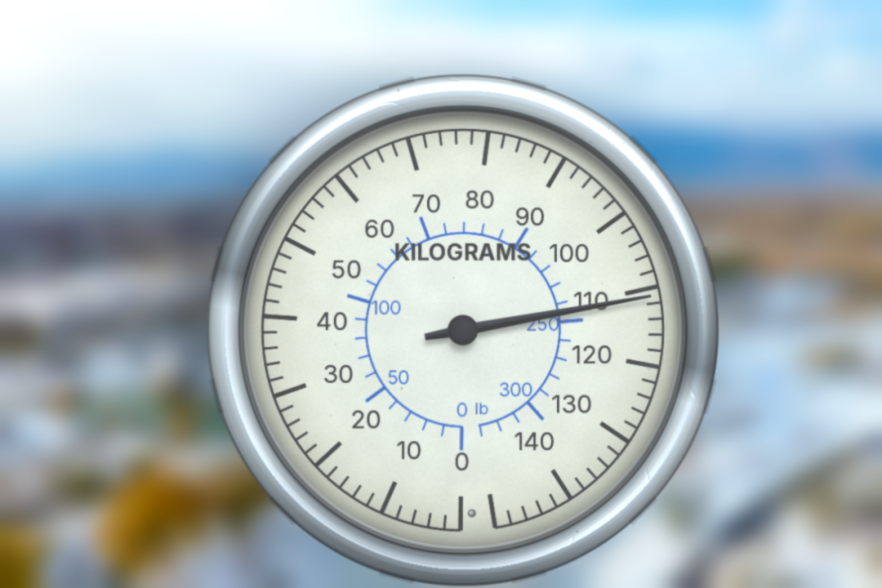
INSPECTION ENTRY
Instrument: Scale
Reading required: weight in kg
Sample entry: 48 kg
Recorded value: 111 kg
